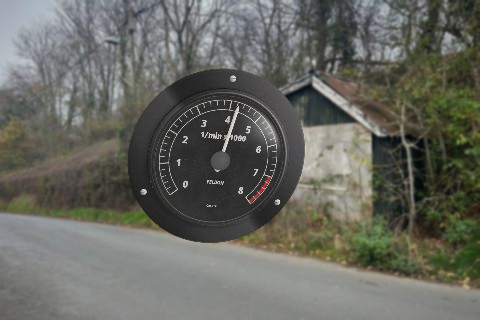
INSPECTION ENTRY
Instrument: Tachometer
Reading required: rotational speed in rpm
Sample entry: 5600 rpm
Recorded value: 4200 rpm
